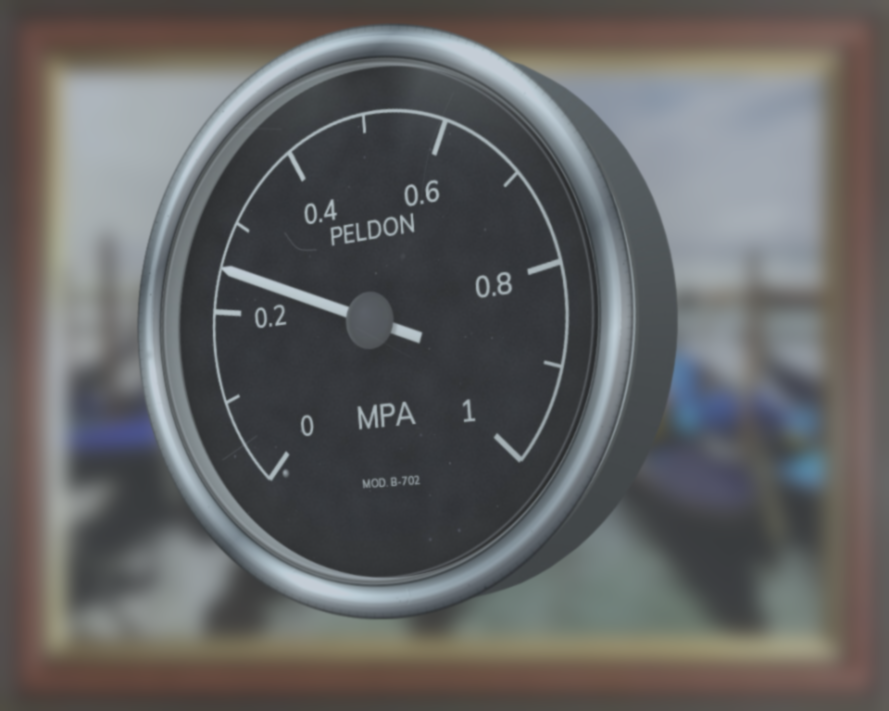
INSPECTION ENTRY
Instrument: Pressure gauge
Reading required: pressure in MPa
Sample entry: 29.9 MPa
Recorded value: 0.25 MPa
